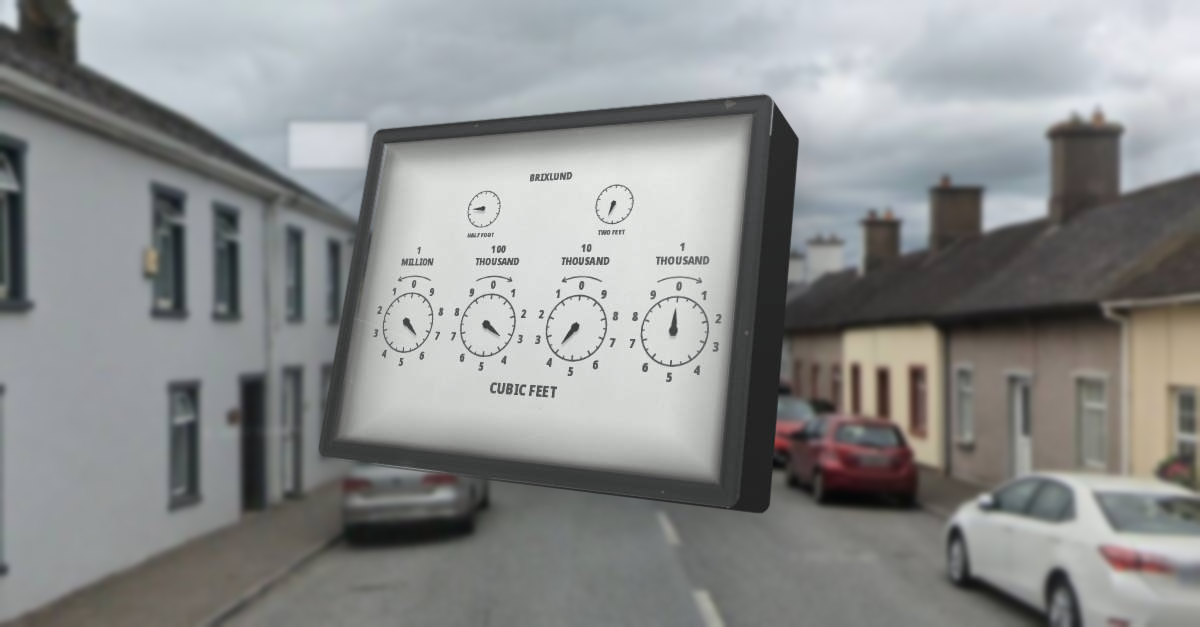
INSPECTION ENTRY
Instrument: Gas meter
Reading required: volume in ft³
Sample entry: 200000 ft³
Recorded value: 634000 ft³
